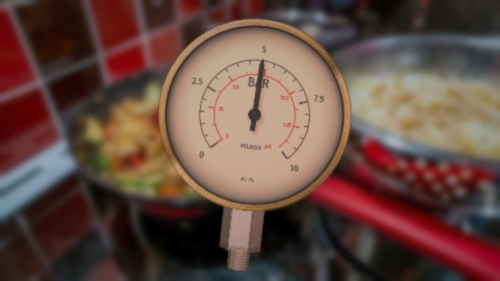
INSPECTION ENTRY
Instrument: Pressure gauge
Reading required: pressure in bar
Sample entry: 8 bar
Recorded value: 5 bar
